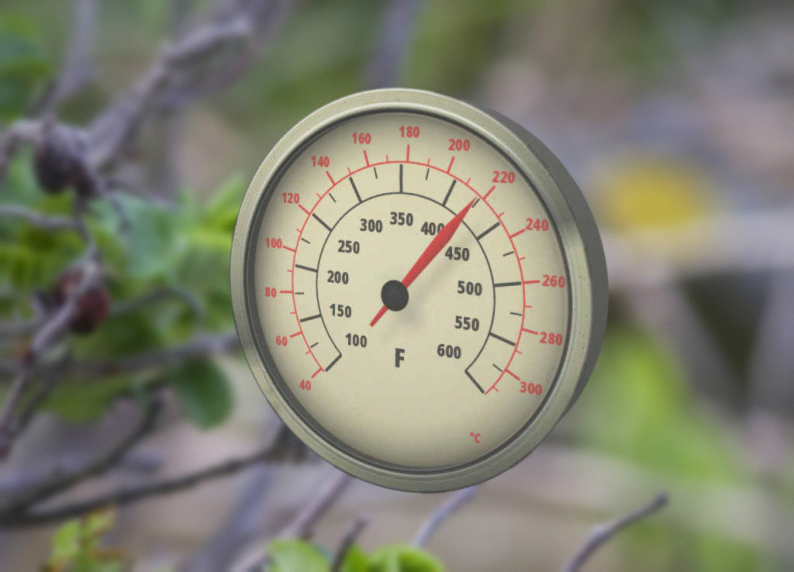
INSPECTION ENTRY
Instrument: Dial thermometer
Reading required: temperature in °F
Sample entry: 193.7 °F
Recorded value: 425 °F
